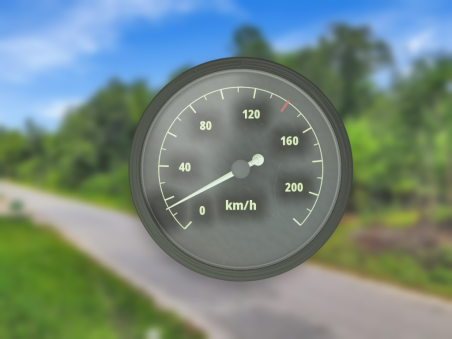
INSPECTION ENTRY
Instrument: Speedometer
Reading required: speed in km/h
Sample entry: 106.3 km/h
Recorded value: 15 km/h
